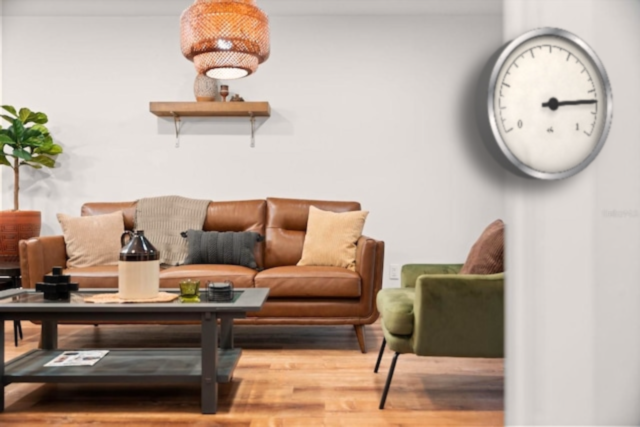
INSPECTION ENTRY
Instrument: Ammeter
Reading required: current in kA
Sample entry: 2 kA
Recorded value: 0.85 kA
